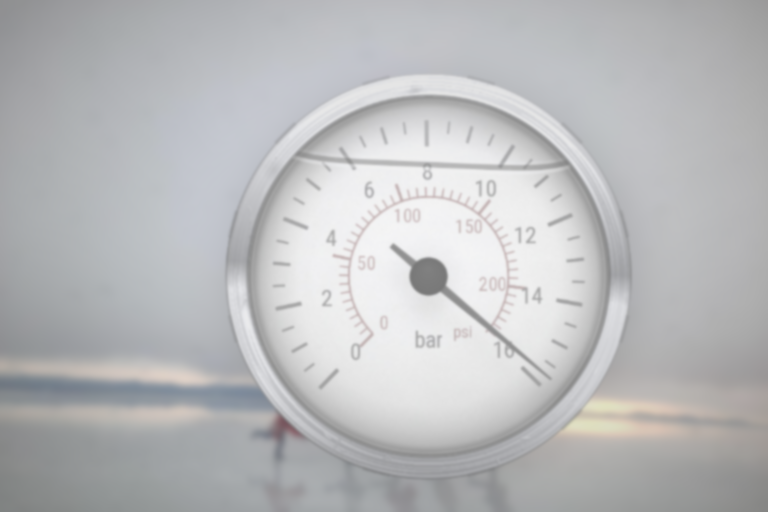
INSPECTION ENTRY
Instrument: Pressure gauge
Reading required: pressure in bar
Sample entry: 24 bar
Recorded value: 15.75 bar
